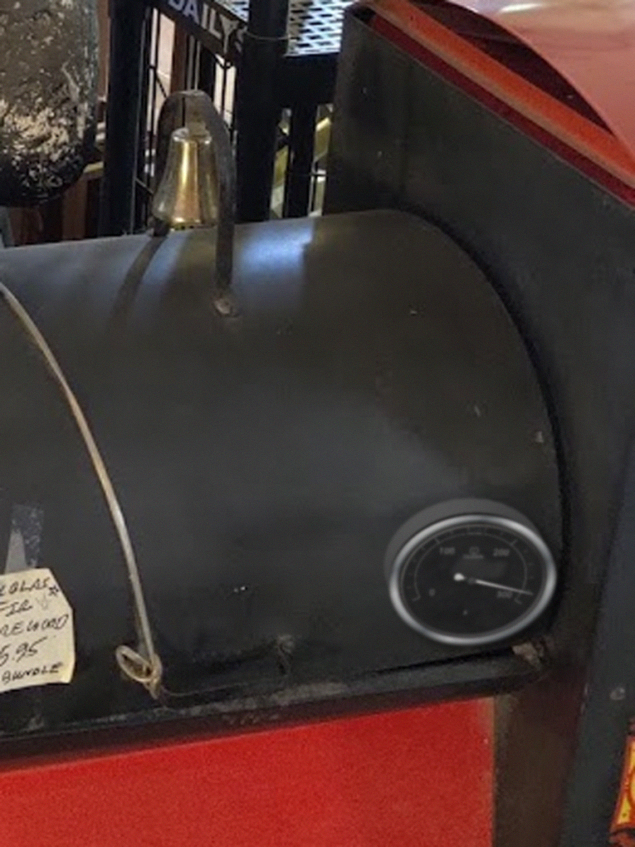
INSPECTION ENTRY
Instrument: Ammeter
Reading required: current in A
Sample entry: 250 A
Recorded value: 280 A
